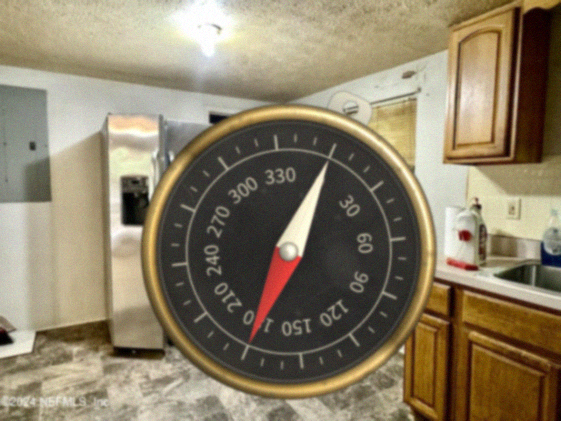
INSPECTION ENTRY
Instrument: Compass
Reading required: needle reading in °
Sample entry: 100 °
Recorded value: 180 °
